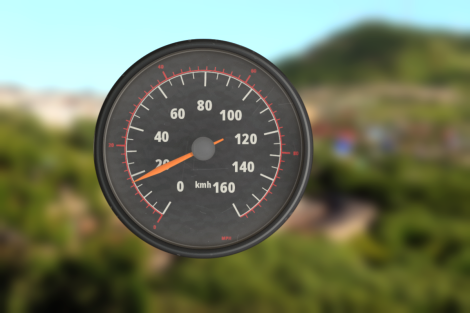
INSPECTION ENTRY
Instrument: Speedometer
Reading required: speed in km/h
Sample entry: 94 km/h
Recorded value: 17.5 km/h
